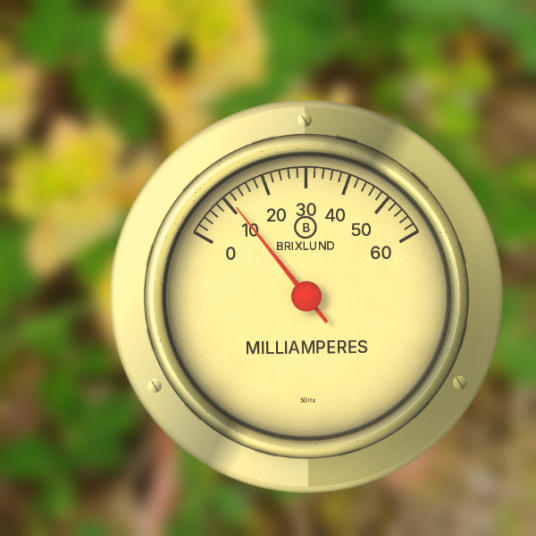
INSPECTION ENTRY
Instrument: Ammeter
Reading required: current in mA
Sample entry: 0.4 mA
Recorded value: 11 mA
